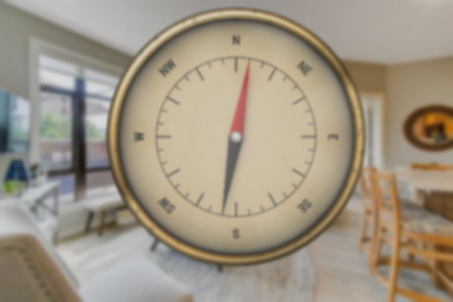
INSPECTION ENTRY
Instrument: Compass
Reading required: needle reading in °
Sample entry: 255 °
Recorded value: 10 °
